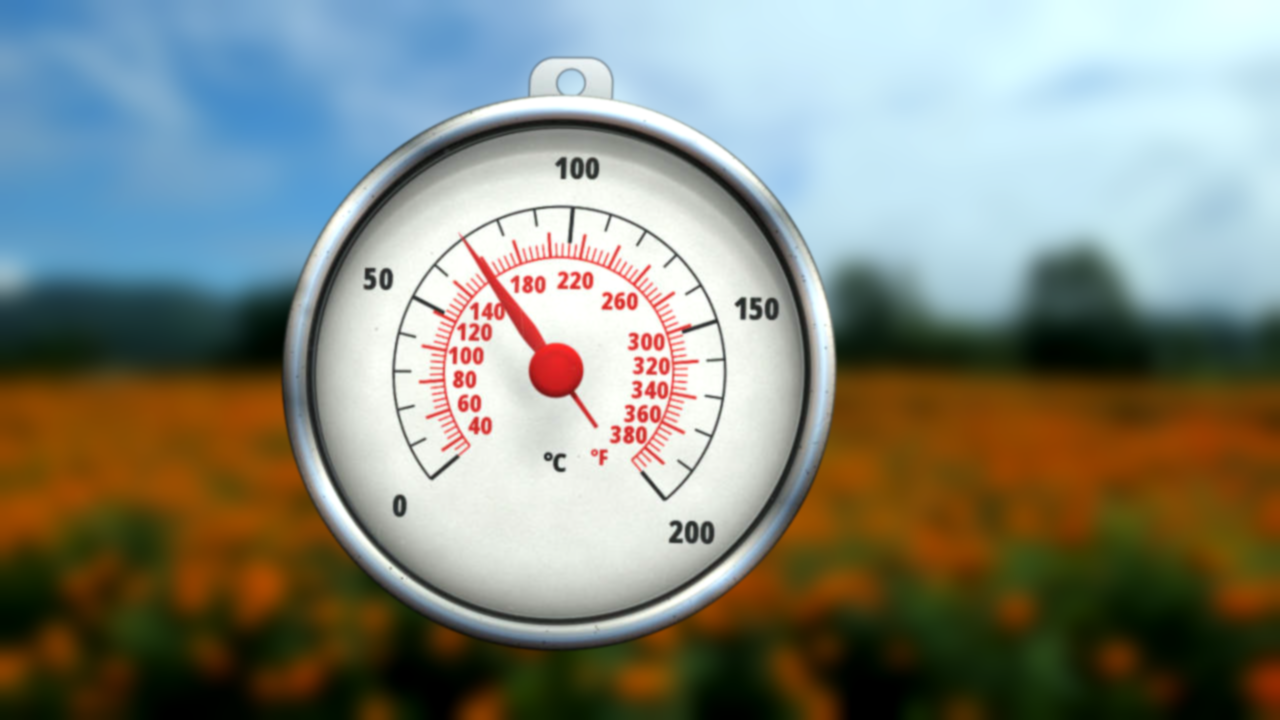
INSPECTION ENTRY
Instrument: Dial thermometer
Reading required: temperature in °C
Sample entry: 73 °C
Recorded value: 70 °C
